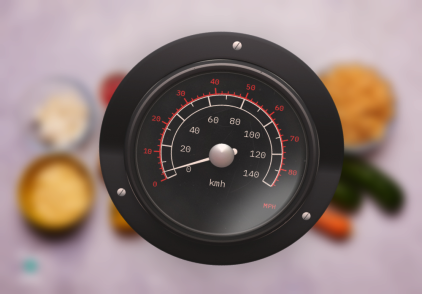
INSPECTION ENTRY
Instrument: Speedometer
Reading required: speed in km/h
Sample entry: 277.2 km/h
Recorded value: 5 km/h
